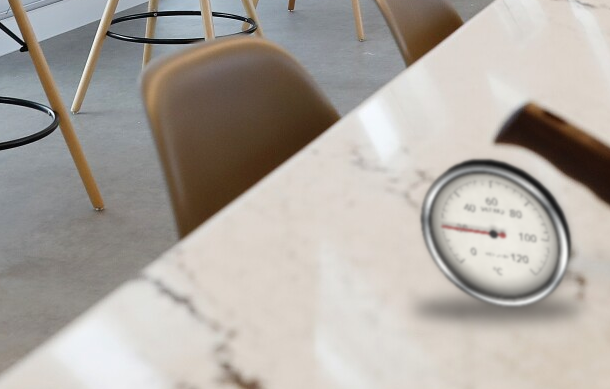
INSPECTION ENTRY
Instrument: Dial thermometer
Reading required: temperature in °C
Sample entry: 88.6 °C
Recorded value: 20 °C
